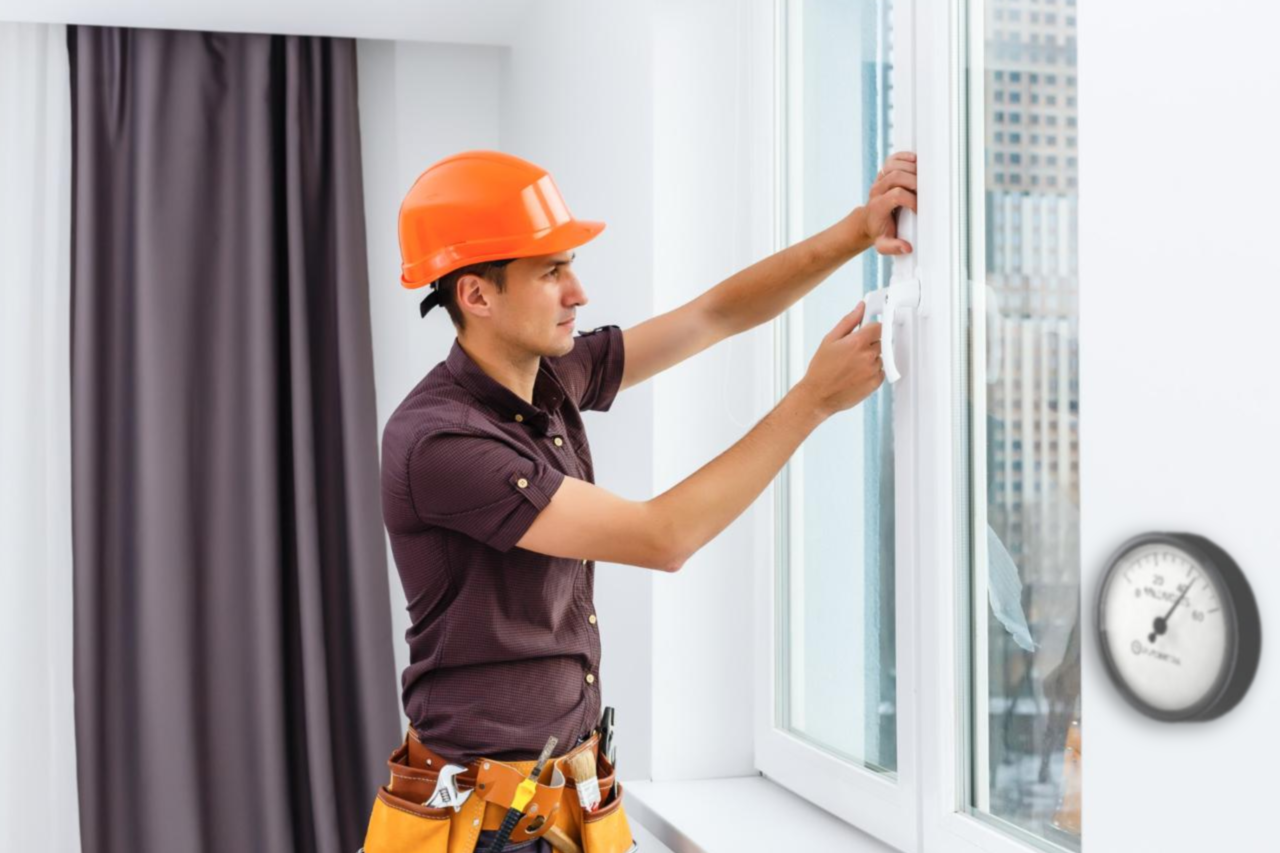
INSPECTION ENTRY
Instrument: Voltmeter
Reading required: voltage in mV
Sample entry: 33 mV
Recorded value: 45 mV
